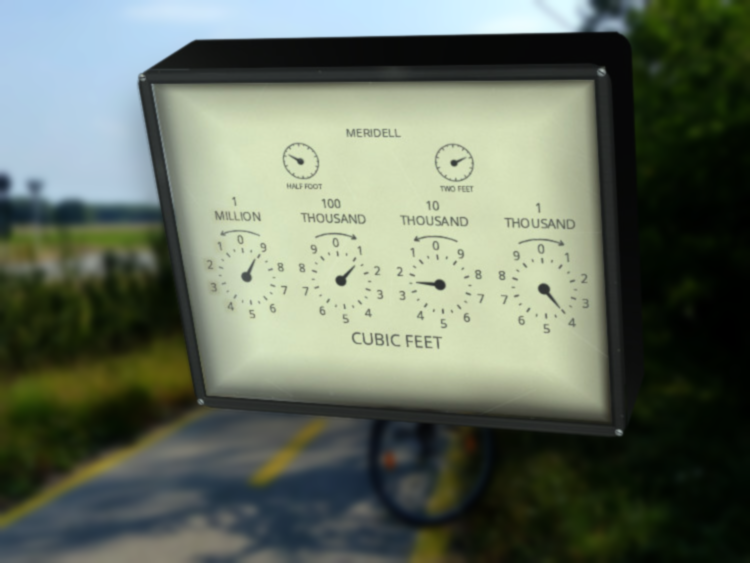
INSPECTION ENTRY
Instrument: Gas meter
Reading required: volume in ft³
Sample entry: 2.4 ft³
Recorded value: 912400 ft³
